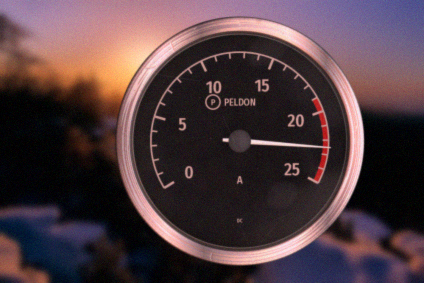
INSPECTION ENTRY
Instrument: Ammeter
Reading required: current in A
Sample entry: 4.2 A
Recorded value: 22.5 A
